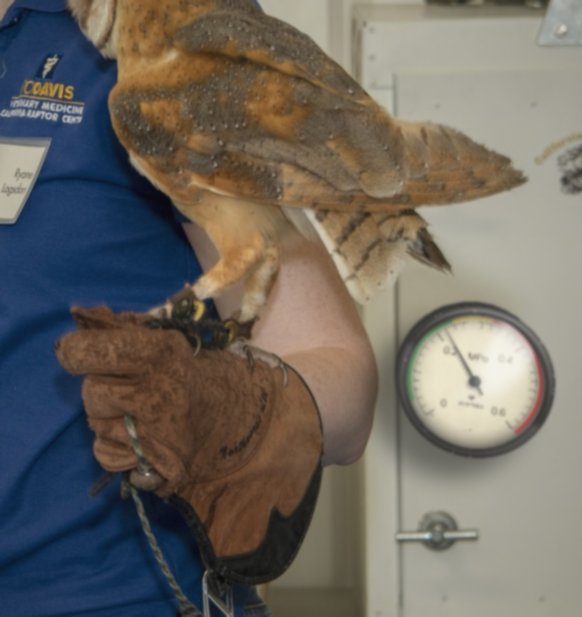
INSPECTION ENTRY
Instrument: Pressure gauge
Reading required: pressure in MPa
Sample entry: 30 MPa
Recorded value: 0.22 MPa
